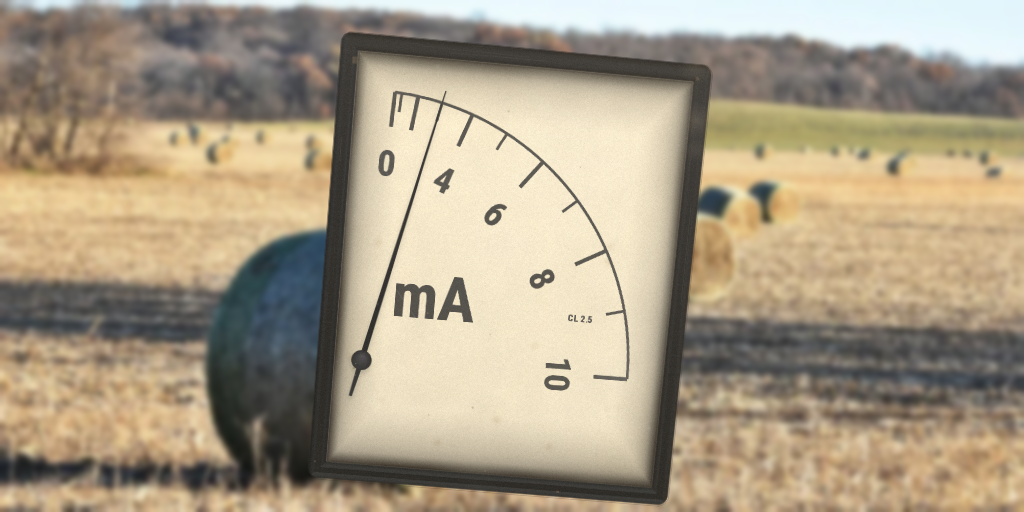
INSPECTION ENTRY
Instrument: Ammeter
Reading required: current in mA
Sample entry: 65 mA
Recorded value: 3 mA
